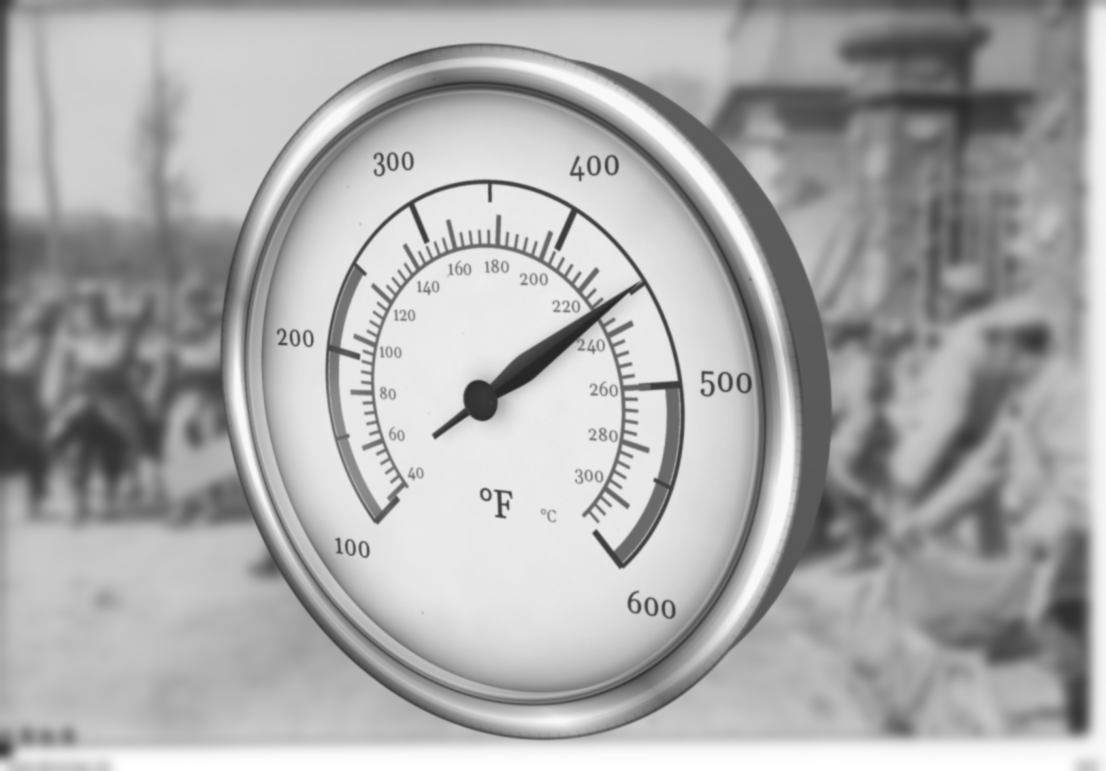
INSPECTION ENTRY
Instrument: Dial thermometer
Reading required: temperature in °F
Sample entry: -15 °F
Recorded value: 450 °F
